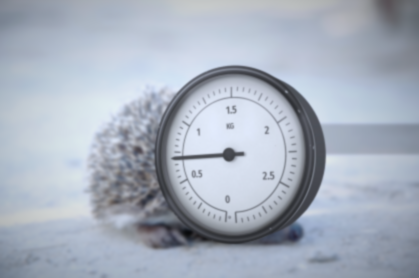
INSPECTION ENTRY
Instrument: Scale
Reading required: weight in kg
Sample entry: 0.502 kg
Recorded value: 0.7 kg
